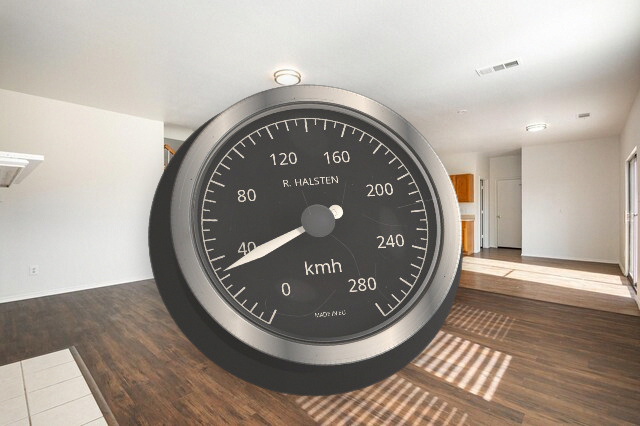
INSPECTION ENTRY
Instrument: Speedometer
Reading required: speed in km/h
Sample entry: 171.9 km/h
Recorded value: 32.5 km/h
